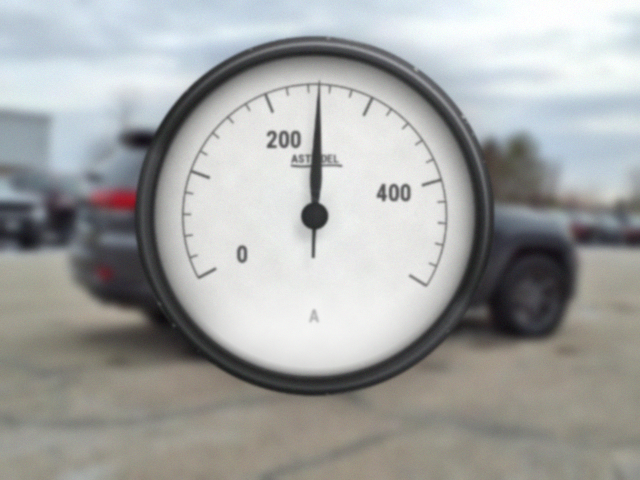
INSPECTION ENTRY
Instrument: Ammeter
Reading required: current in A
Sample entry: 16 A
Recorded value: 250 A
